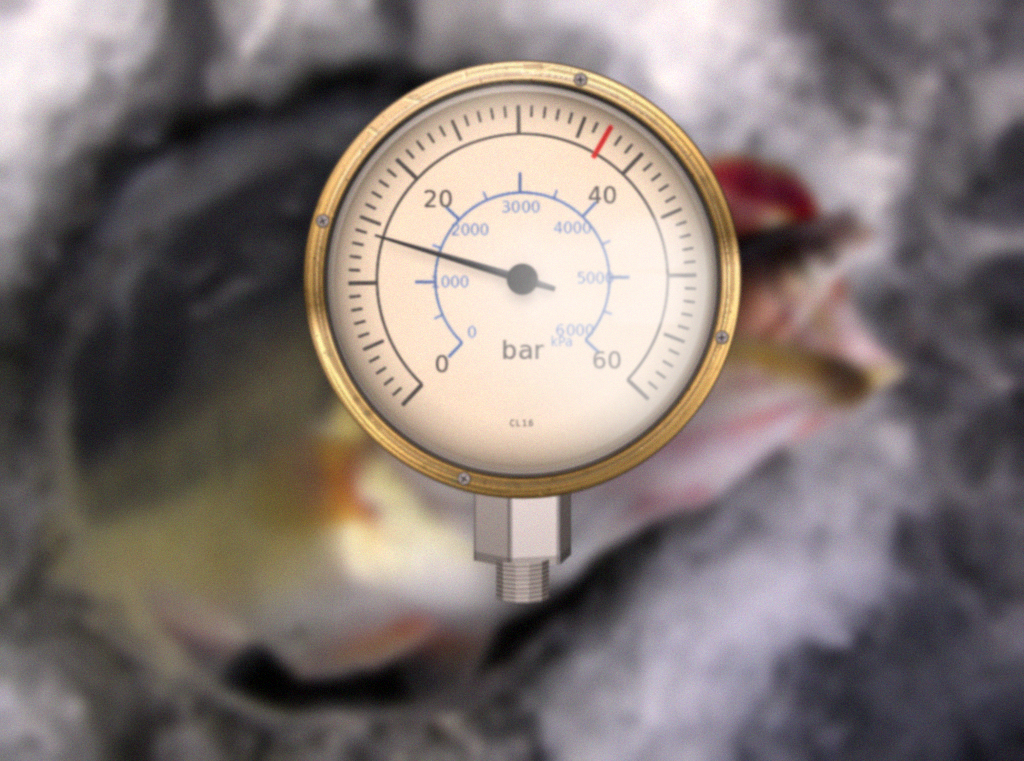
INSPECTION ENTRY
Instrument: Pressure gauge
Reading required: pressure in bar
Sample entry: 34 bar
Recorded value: 14 bar
